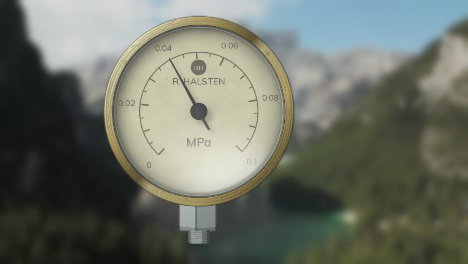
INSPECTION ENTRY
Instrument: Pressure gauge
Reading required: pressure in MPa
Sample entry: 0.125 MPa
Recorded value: 0.04 MPa
